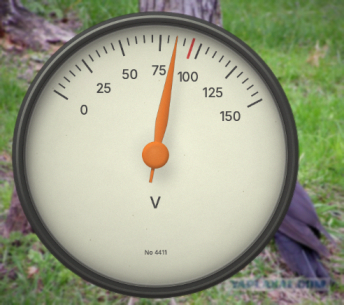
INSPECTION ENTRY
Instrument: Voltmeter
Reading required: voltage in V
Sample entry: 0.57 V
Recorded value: 85 V
